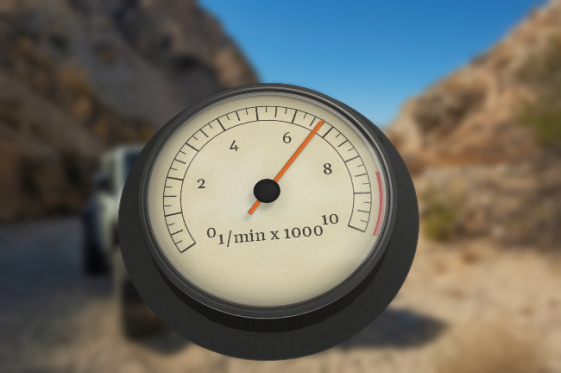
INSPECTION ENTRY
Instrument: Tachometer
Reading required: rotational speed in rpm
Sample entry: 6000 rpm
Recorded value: 6750 rpm
